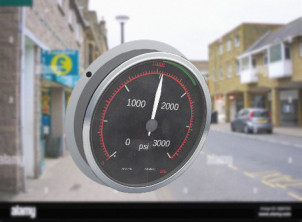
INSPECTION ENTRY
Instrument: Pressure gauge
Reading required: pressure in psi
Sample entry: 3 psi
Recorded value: 1500 psi
